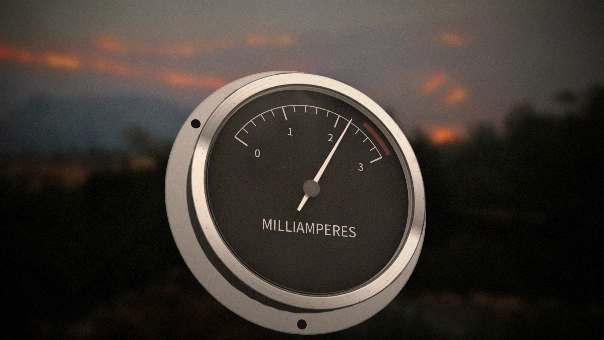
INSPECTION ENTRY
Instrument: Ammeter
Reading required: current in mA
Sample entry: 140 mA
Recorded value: 2.2 mA
